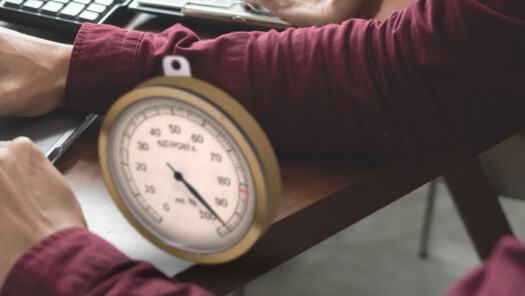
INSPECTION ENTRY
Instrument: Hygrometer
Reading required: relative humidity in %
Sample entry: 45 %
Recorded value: 95 %
